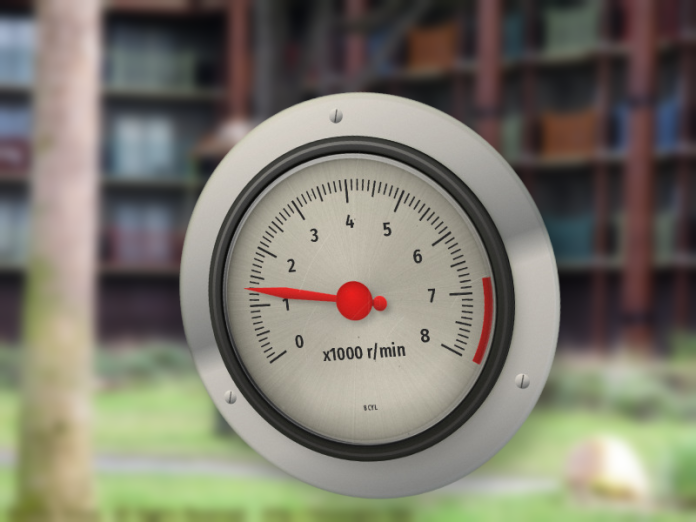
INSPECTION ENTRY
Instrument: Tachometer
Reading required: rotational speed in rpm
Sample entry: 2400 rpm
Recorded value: 1300 rpm
